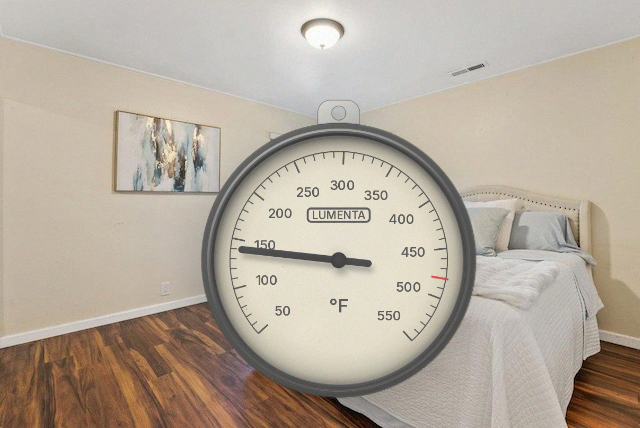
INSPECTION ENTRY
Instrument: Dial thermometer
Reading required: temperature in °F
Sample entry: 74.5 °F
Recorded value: 140 °F
